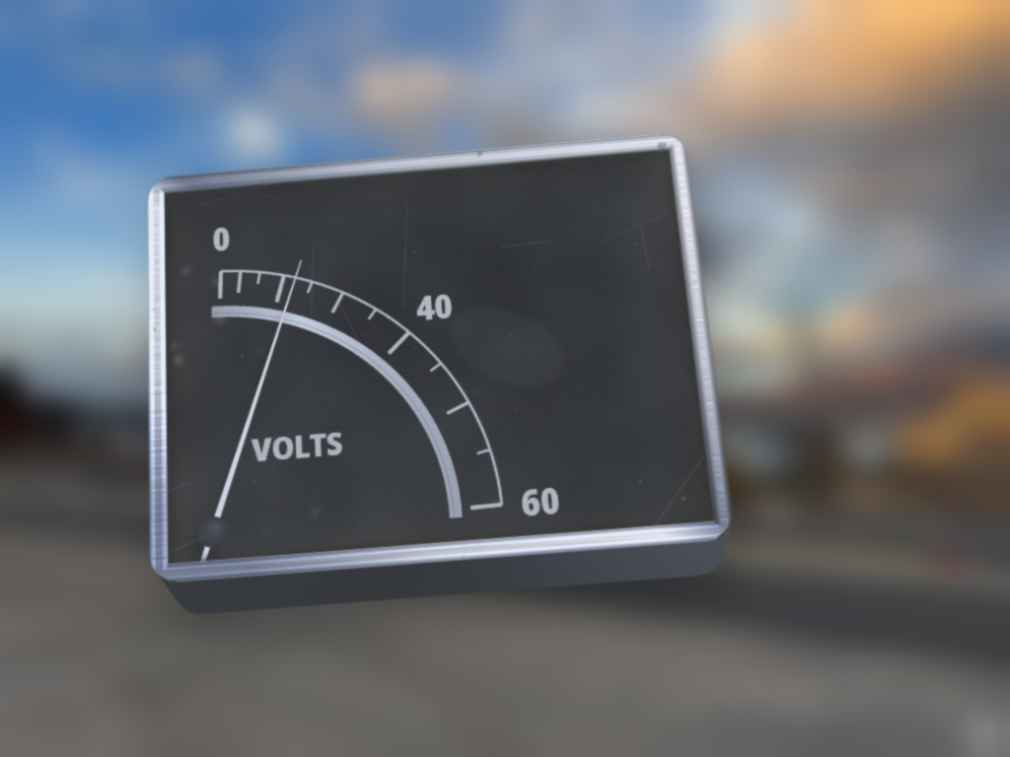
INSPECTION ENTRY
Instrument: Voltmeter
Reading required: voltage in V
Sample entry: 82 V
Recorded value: 22.5 V
